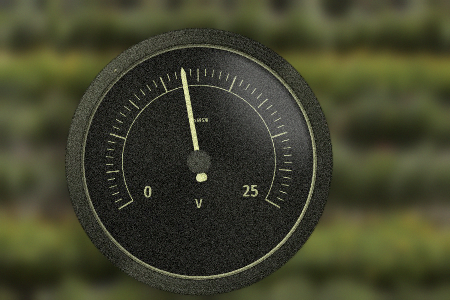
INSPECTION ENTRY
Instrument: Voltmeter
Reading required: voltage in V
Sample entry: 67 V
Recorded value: 11.5 V
